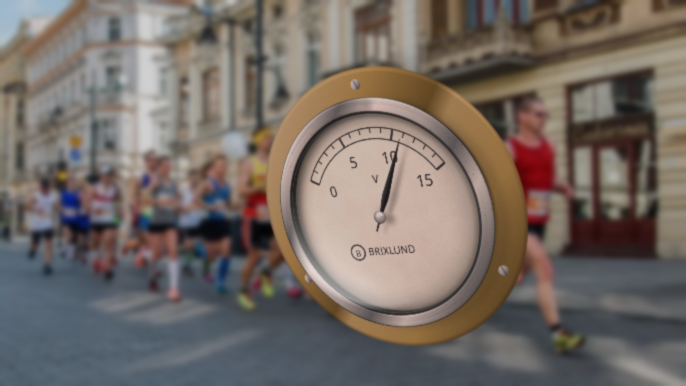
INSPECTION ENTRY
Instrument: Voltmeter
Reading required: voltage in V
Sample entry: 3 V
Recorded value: 11 V
